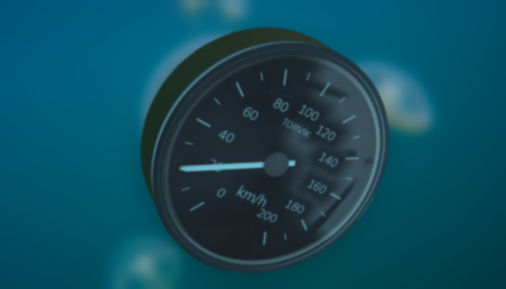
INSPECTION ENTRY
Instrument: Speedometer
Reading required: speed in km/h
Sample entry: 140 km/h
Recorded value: 20 km/h
